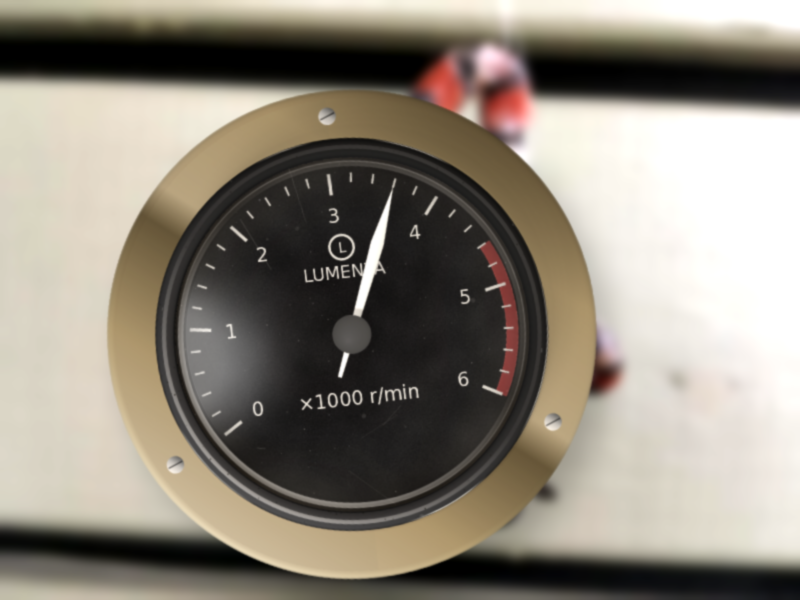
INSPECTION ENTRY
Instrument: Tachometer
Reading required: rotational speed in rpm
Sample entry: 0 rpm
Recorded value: 3600 rpm
